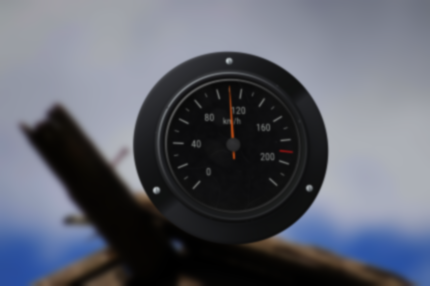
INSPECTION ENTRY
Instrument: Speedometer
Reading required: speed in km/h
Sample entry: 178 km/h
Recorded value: 110 km/h
